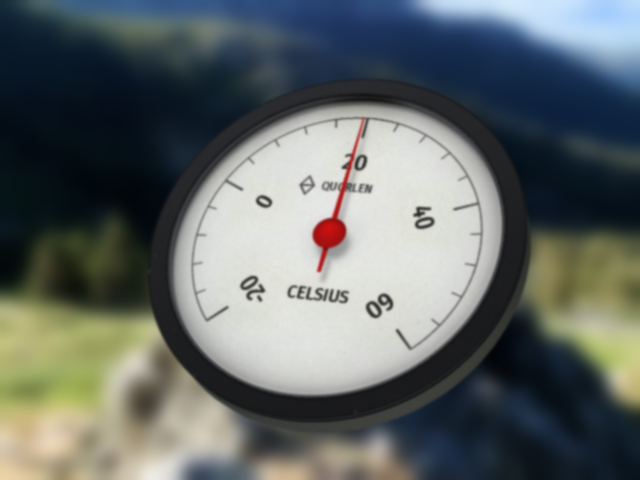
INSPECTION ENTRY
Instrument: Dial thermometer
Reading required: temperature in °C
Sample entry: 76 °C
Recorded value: 20 °C
